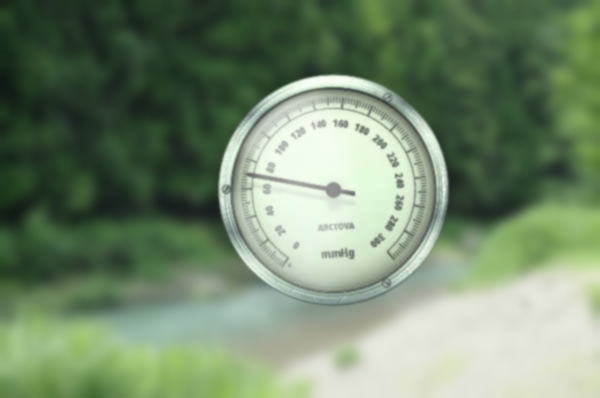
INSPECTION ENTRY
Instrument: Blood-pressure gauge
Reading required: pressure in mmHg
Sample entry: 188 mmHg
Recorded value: 70 mmHg
